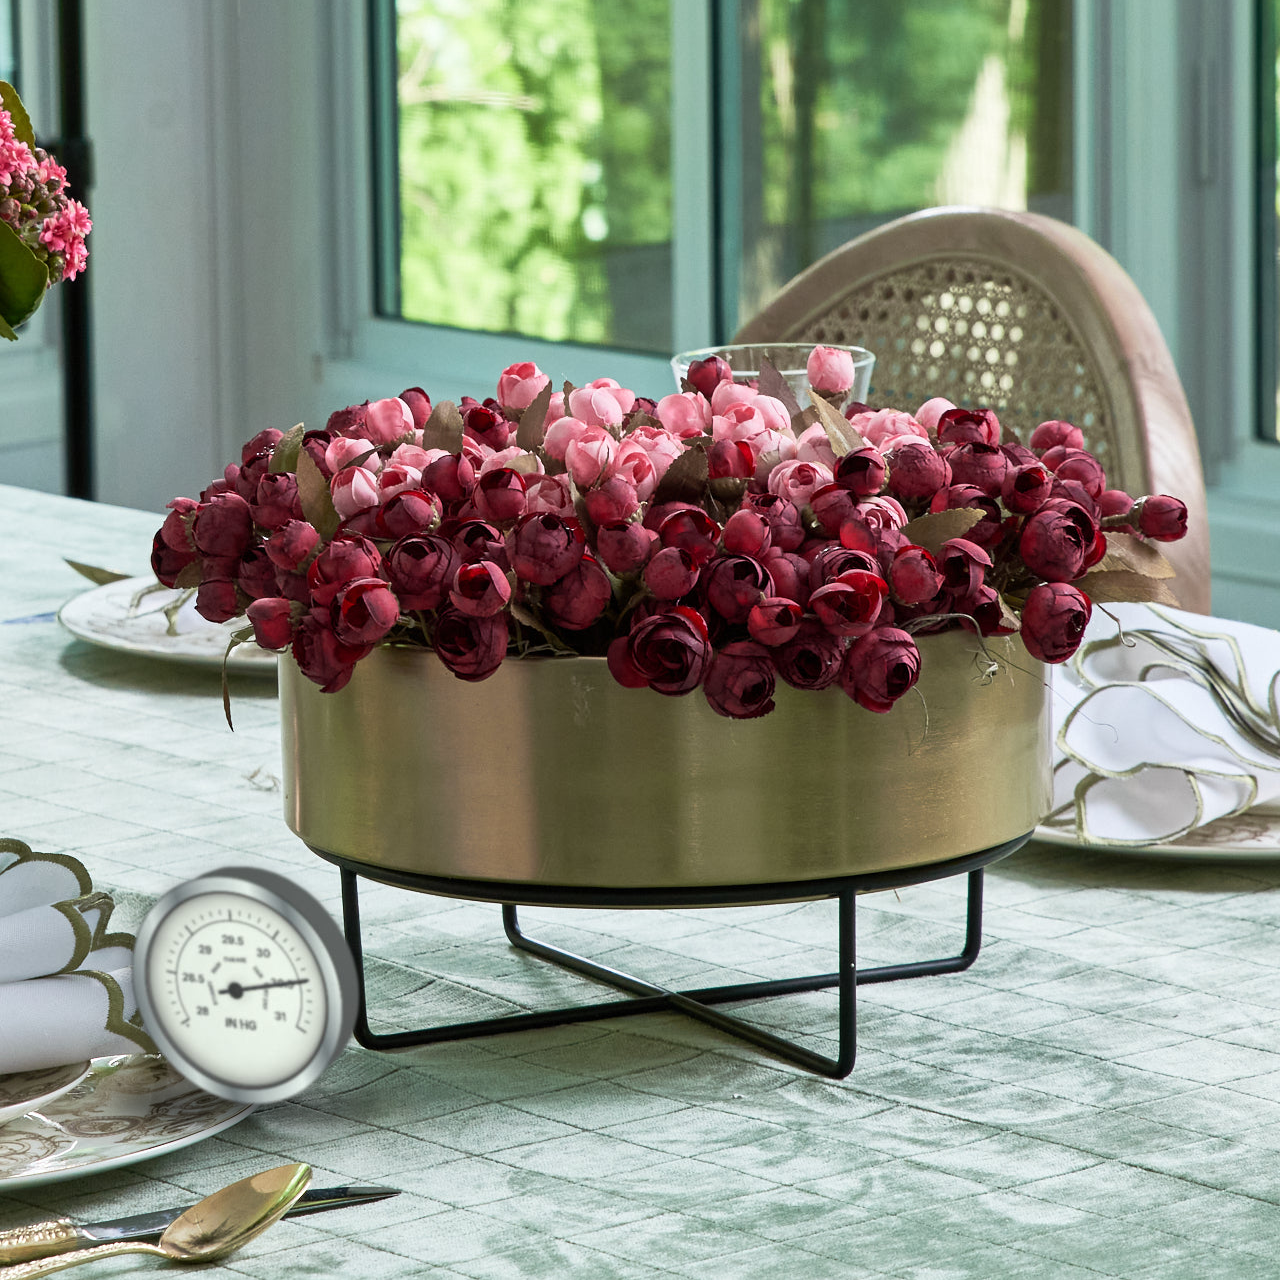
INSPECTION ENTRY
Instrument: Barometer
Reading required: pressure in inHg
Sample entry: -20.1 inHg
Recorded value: 30.5 inHg
